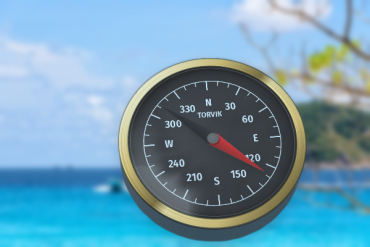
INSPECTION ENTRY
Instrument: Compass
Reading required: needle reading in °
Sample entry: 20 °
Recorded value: 130 °
